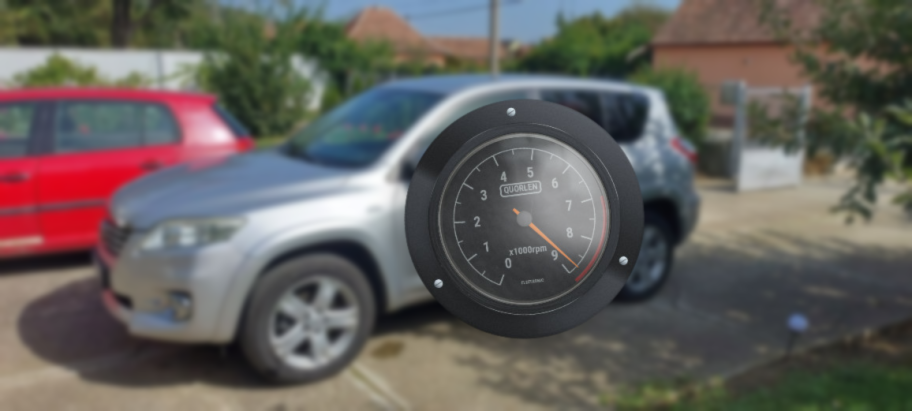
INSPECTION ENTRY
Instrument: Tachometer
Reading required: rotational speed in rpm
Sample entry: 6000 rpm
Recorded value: 8750 rpm
